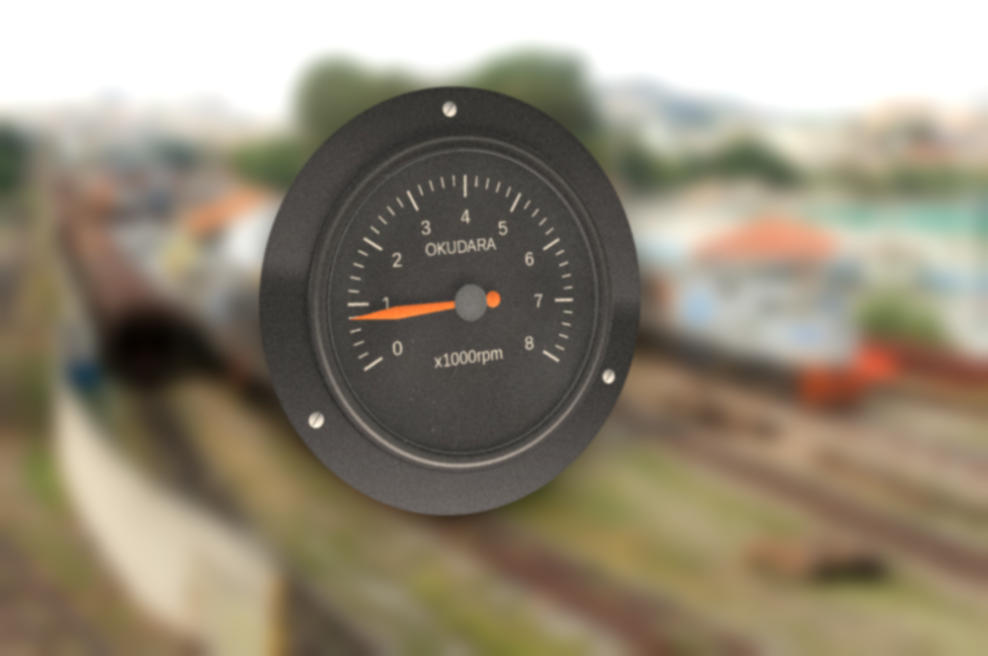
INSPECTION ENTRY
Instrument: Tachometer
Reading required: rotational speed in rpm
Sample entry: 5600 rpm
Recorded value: 800 rpm
